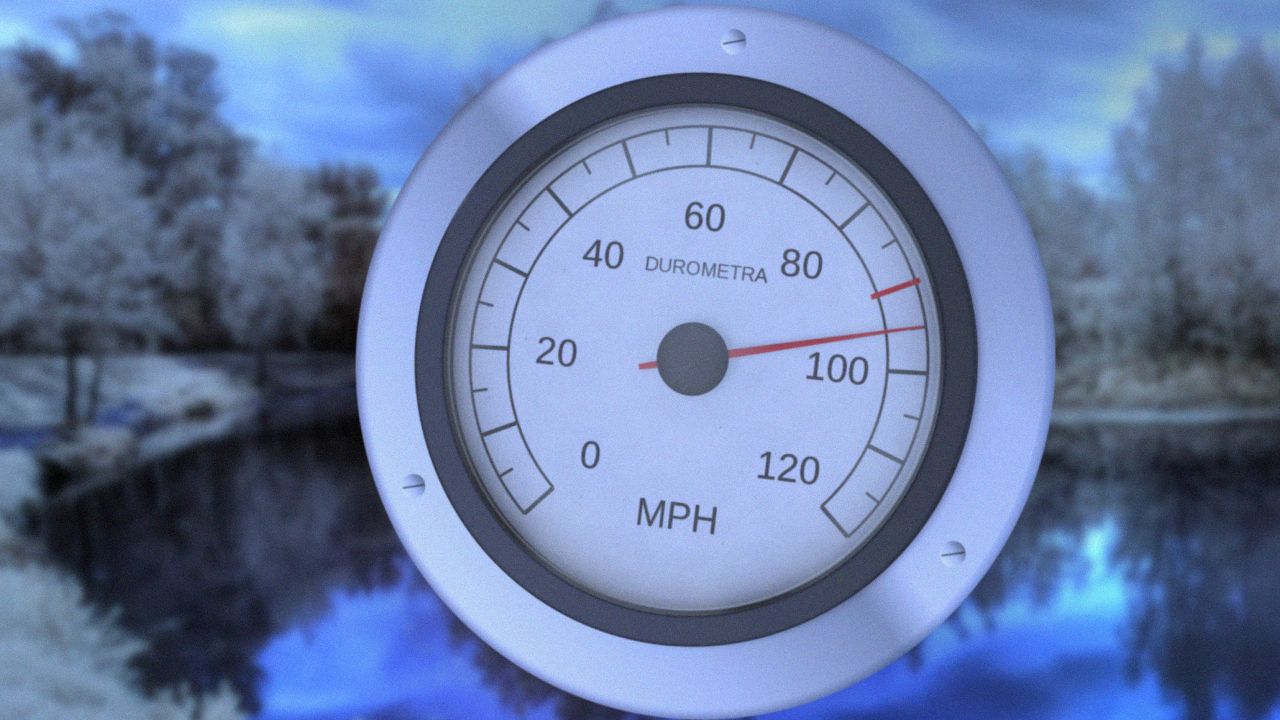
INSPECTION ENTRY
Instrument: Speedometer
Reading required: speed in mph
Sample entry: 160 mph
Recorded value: 95 mph
